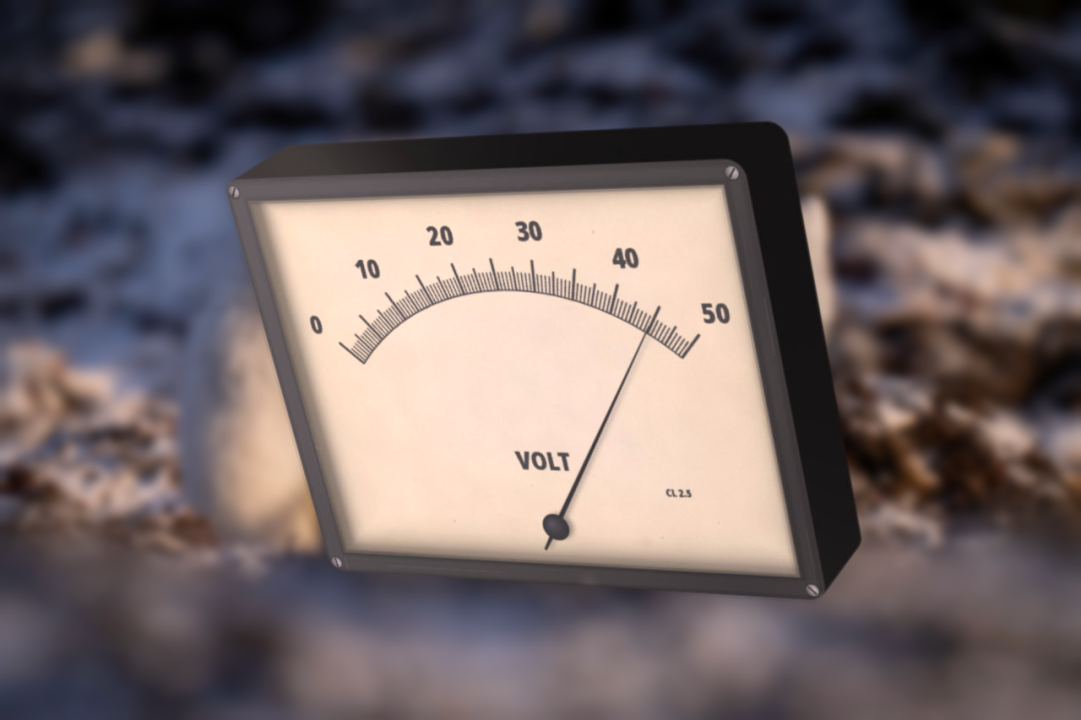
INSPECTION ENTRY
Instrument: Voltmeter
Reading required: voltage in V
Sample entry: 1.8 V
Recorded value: 45 V
